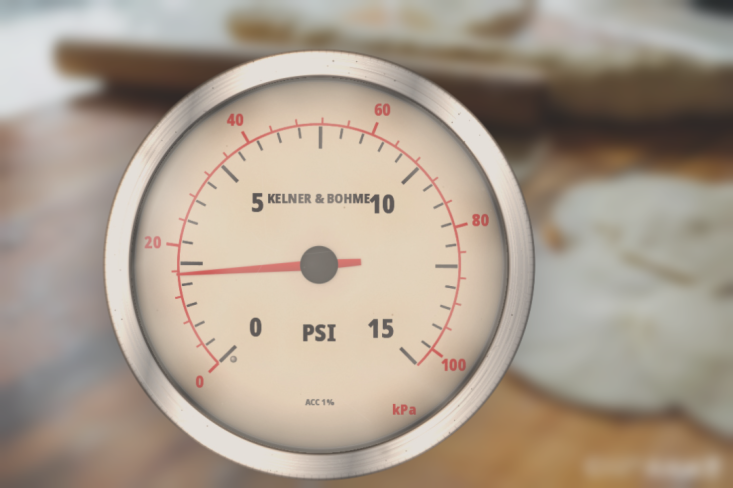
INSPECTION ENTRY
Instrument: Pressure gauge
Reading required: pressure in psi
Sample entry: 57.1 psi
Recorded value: 2.25 psi
